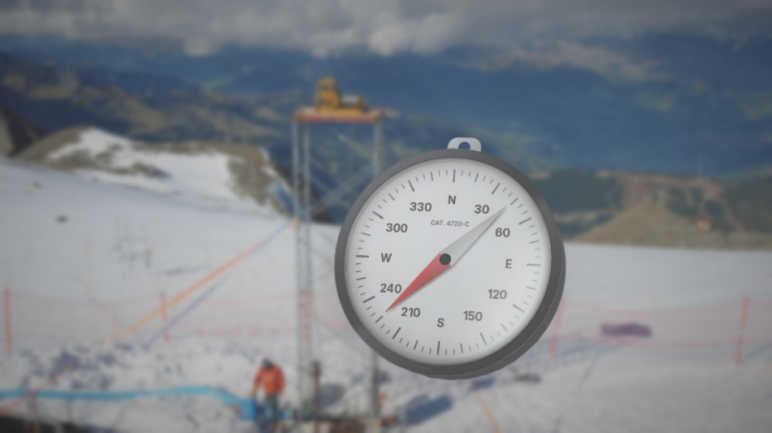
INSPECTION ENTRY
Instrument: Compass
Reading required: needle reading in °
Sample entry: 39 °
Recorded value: 225 °
